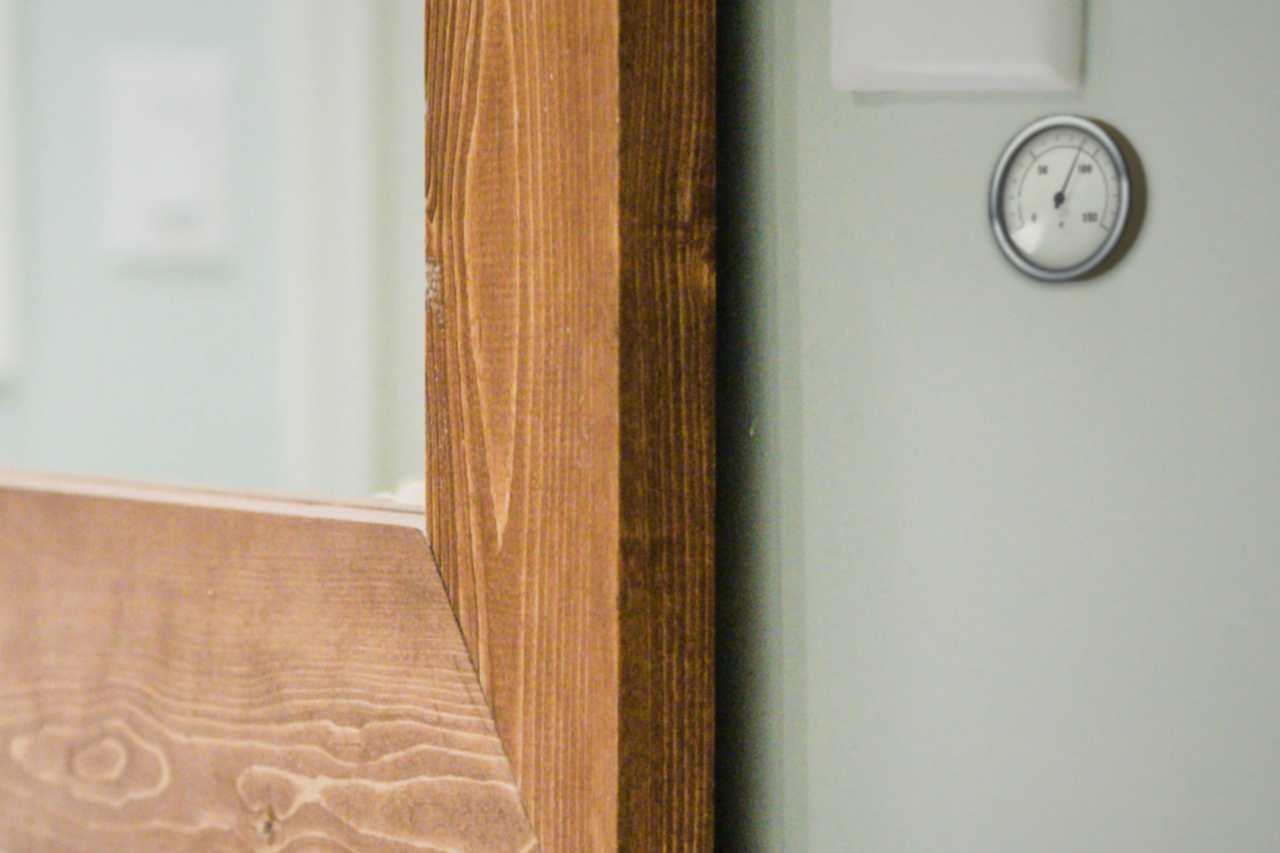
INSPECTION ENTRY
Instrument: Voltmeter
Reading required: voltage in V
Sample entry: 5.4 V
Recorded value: 90 V
